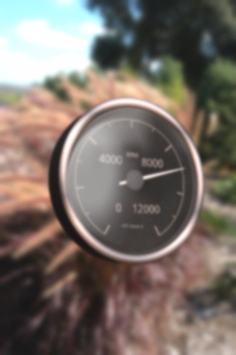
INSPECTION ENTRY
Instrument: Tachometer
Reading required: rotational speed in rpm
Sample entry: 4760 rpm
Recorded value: 9000 rpm
